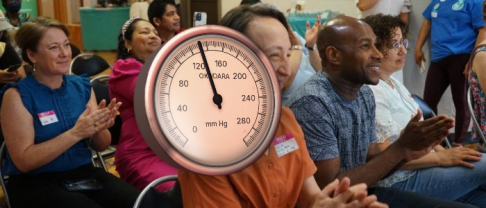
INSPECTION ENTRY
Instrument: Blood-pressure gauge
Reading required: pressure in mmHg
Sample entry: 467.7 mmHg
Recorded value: 130 mmHg
